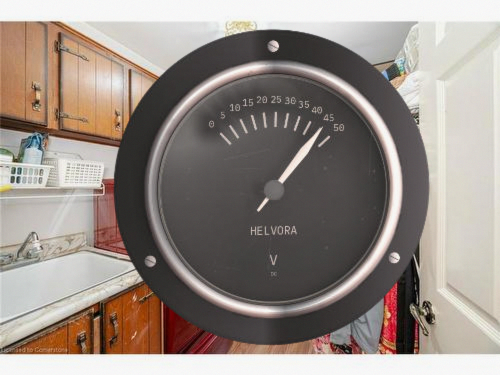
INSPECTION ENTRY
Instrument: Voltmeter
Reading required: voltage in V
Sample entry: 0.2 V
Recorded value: 45 V
